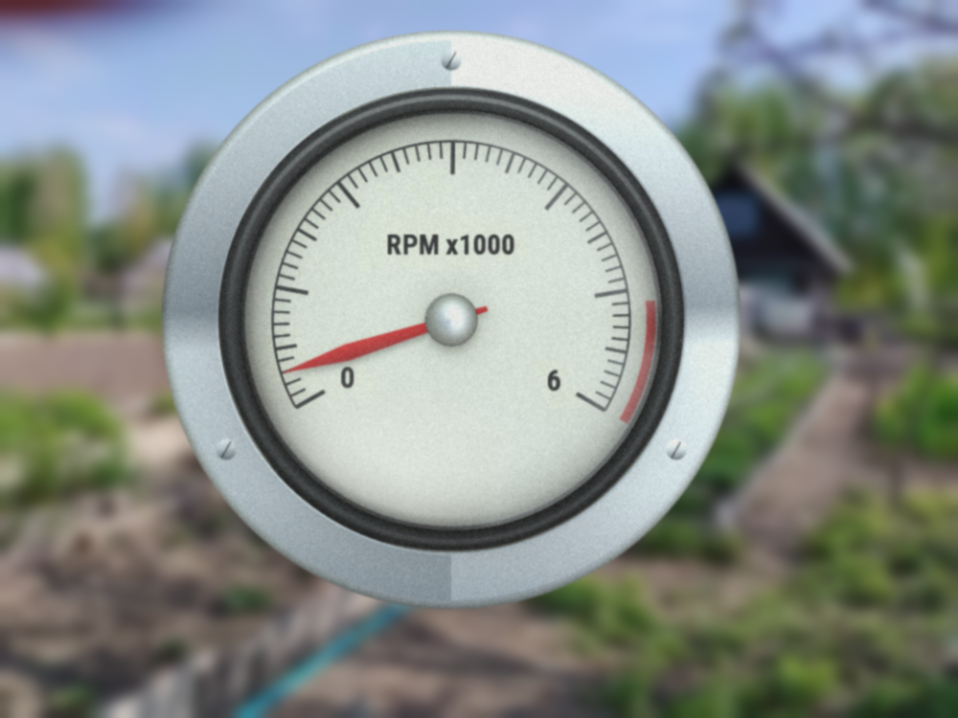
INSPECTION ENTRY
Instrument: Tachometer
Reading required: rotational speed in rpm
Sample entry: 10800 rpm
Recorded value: 300 rpm
